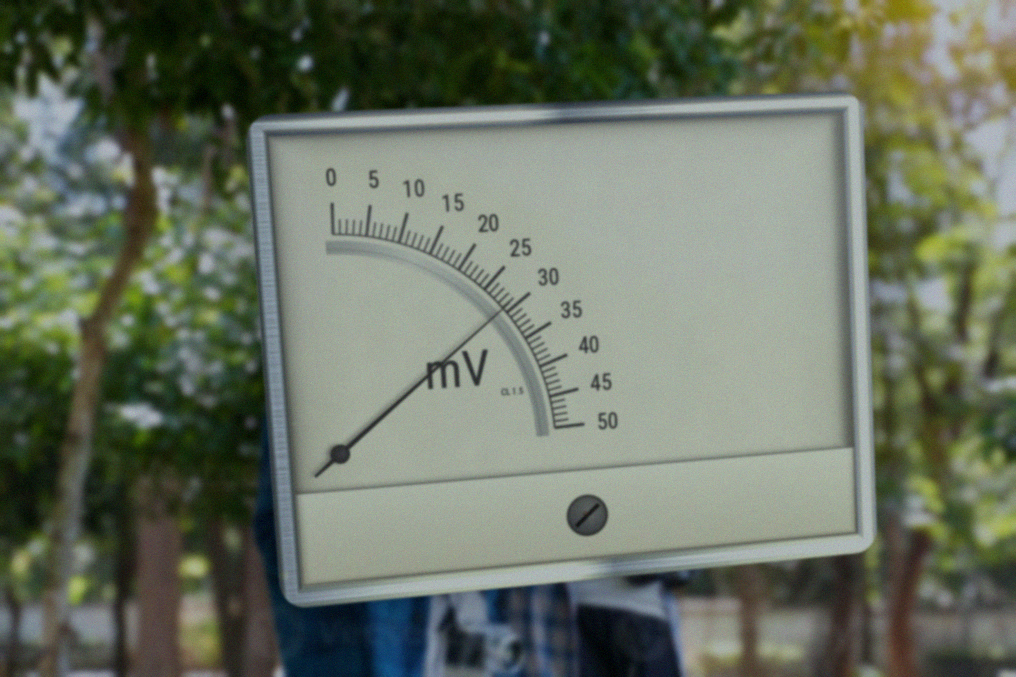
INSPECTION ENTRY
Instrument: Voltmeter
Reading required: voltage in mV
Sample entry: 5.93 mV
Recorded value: 29 mV
